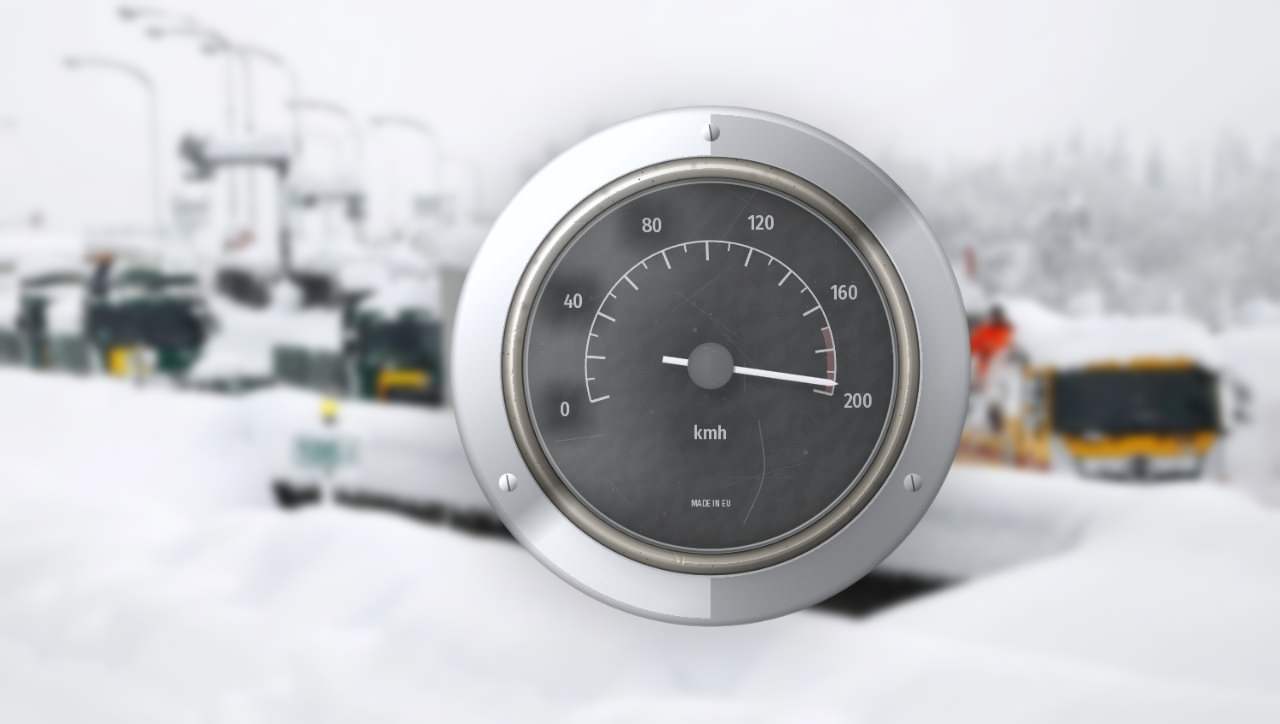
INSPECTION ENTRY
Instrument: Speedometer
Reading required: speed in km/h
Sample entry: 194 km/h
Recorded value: 195 km/h
